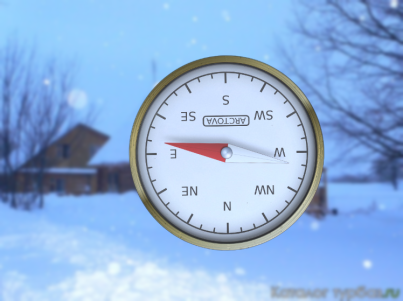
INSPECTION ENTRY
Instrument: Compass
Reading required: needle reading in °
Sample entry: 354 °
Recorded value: 100 °
